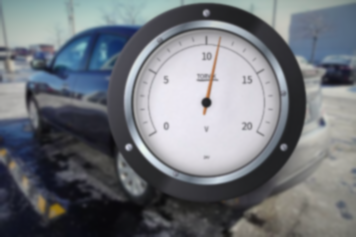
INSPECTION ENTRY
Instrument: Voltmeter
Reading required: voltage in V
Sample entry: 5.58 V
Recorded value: 11 V
